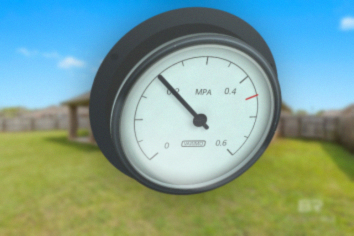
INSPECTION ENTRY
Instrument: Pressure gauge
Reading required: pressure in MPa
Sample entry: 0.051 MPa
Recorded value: 0.2 MPa
